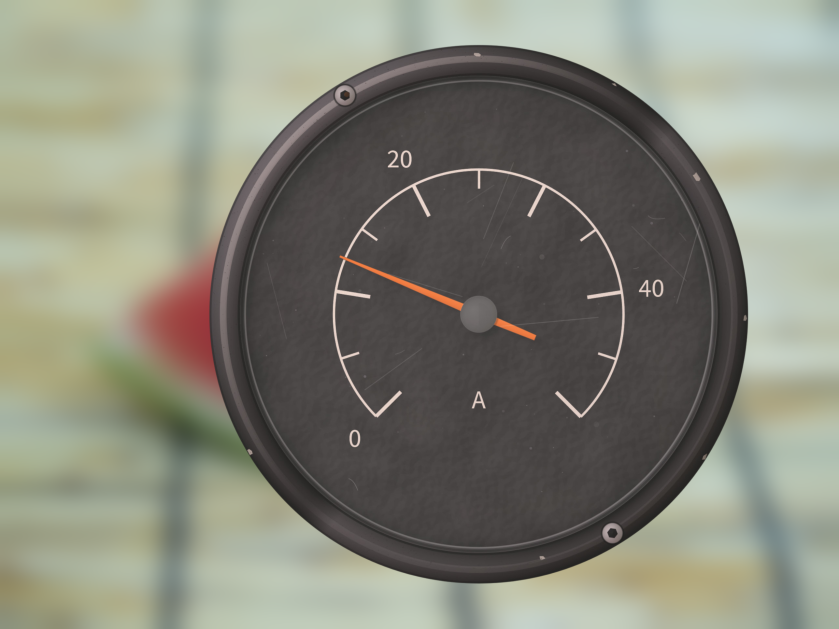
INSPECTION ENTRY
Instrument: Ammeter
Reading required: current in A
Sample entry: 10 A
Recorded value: 12.5 A
